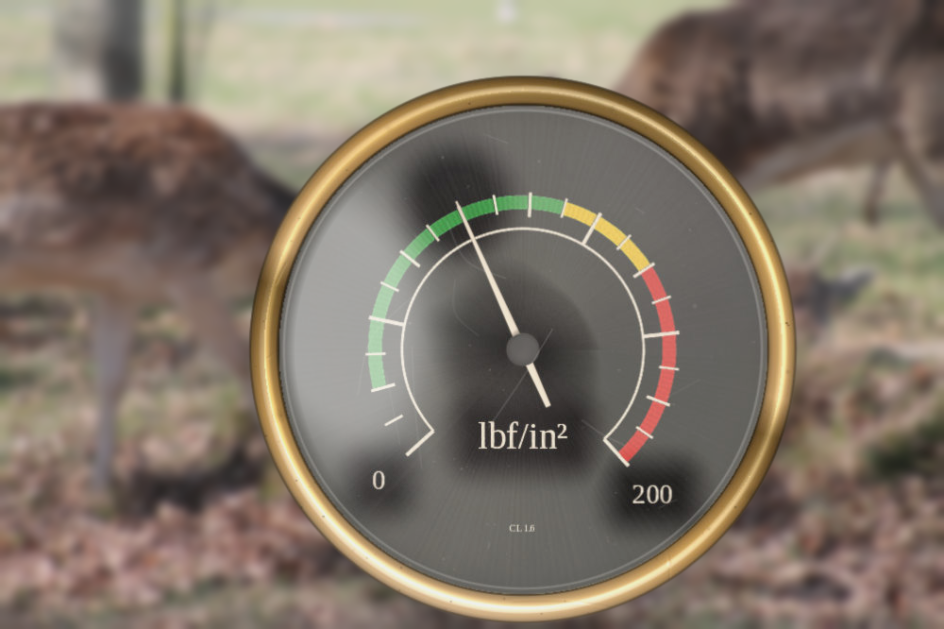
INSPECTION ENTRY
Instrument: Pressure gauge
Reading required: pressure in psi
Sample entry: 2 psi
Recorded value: 80 psi
